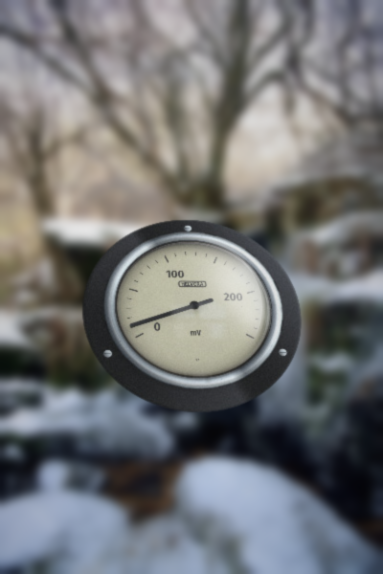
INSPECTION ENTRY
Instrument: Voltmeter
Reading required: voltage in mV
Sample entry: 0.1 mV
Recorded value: 10 mV
